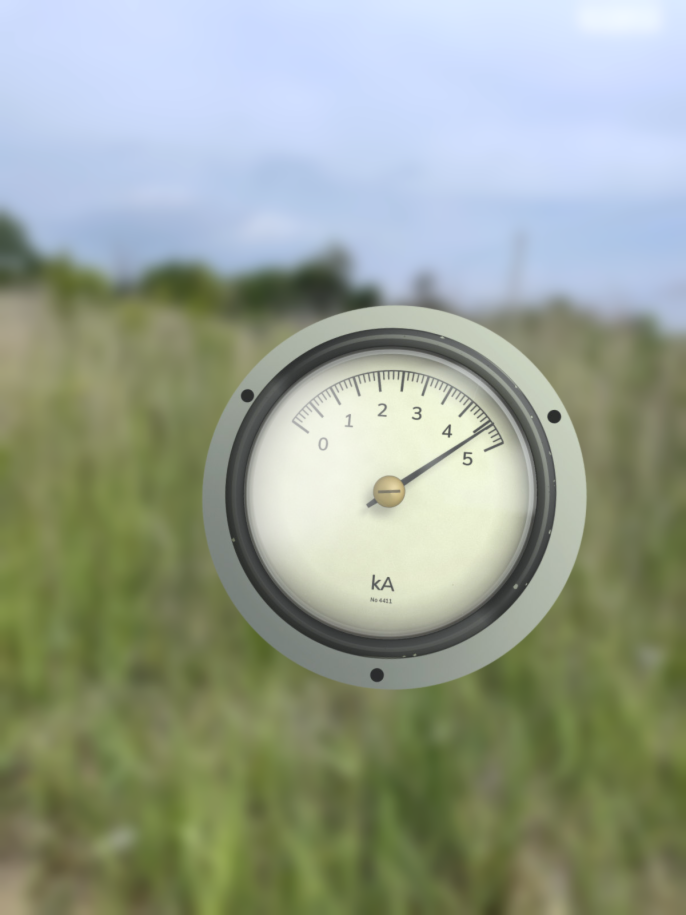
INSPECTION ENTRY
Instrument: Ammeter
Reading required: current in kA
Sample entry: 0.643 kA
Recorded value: 4.6 kA
